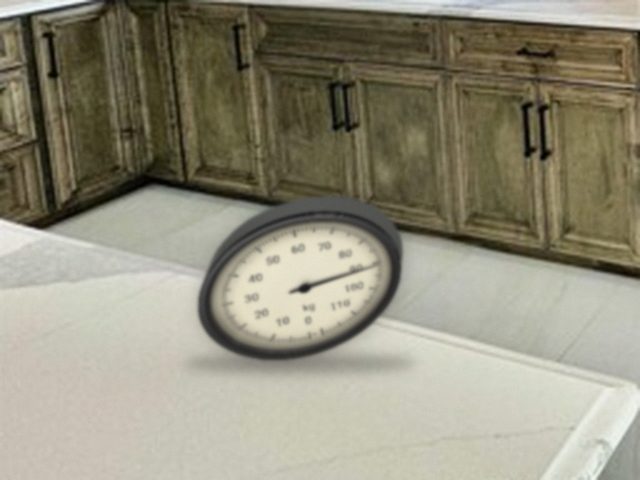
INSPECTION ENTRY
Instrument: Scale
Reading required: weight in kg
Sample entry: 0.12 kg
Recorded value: 90 kg
